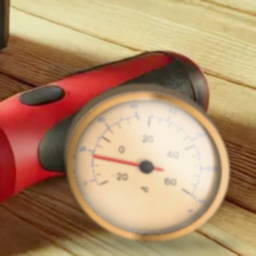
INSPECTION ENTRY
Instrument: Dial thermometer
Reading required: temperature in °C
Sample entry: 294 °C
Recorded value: -8 °C
